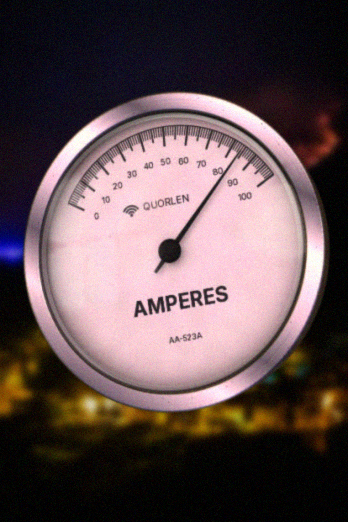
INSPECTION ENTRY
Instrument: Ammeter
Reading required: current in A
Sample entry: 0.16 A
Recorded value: 85 A
